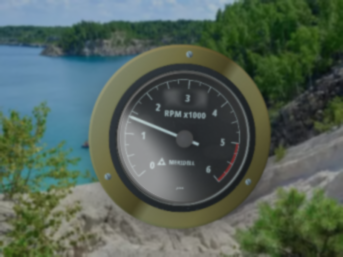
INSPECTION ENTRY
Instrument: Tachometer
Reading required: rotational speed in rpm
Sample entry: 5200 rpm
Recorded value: 1375 rpm
